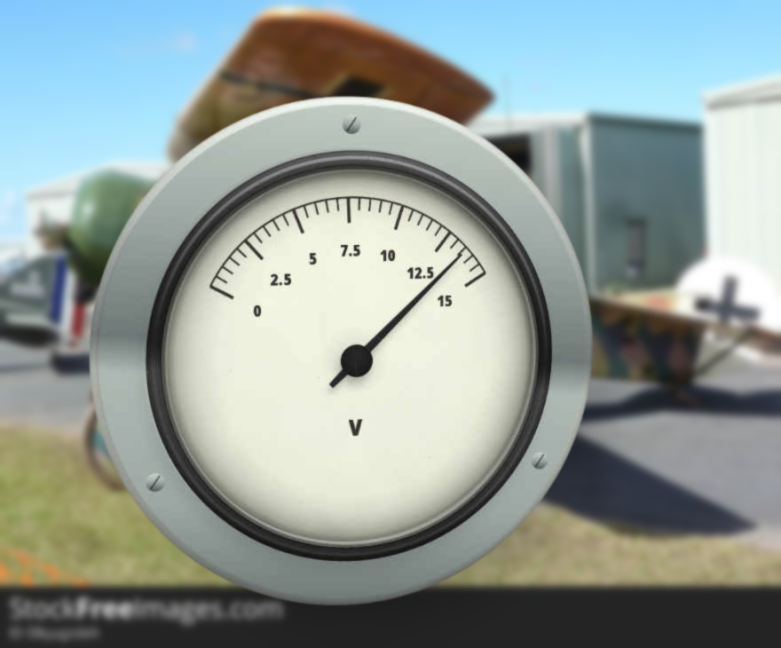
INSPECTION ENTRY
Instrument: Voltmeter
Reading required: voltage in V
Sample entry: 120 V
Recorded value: 13.5 V
